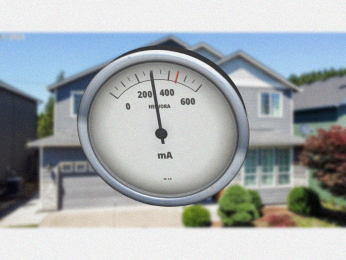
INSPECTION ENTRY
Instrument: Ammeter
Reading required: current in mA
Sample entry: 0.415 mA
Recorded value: 300 mA
